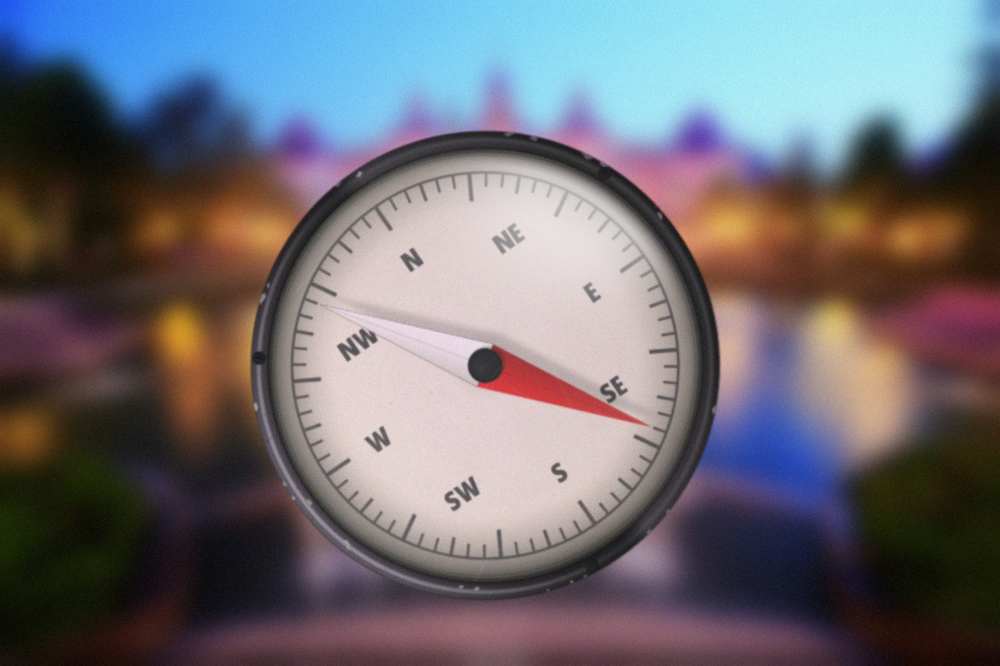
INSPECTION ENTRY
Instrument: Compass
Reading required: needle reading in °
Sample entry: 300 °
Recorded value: 145 °
